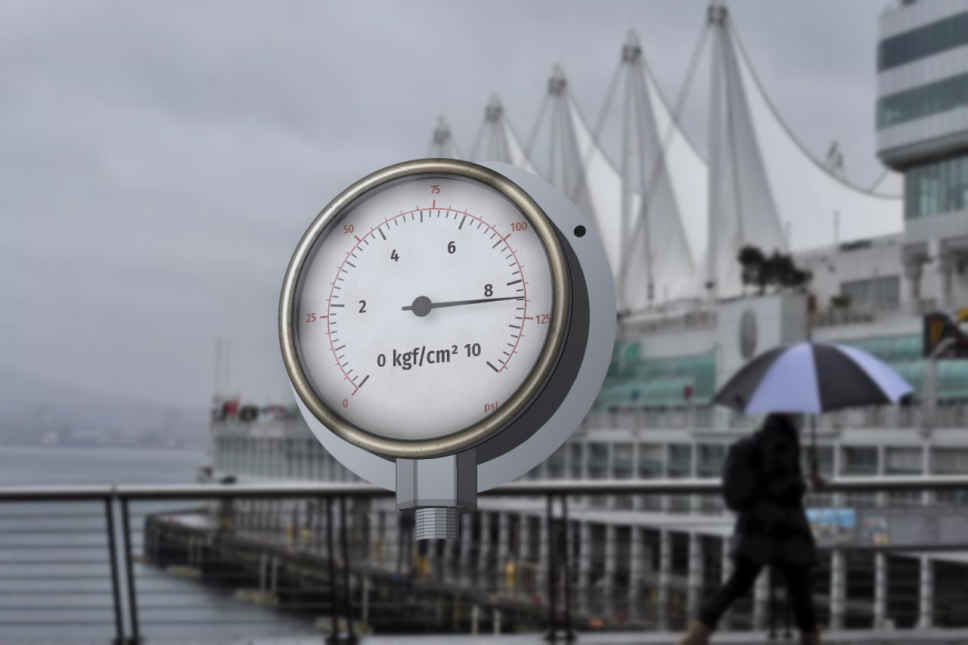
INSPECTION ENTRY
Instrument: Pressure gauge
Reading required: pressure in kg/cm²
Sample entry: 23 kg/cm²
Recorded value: 8.4 kg/cm²
